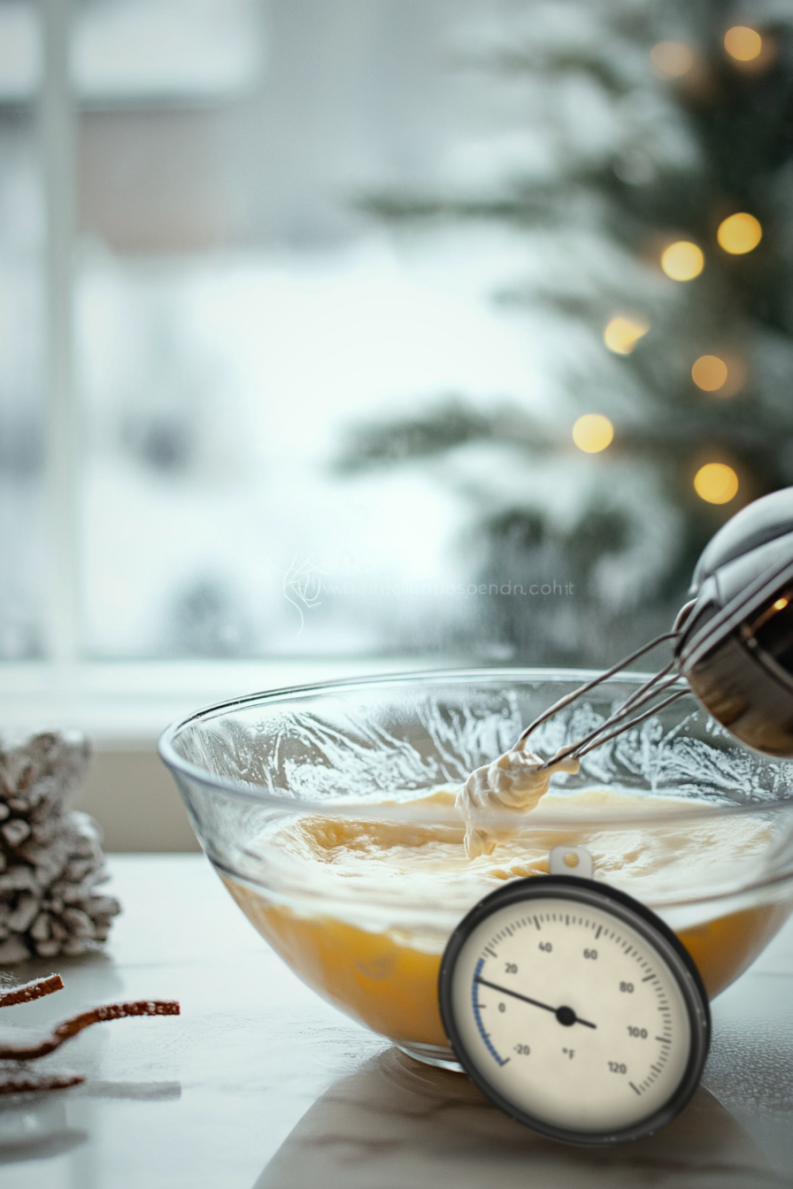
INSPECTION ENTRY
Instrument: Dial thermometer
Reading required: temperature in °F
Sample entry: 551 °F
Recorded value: 10 °F
